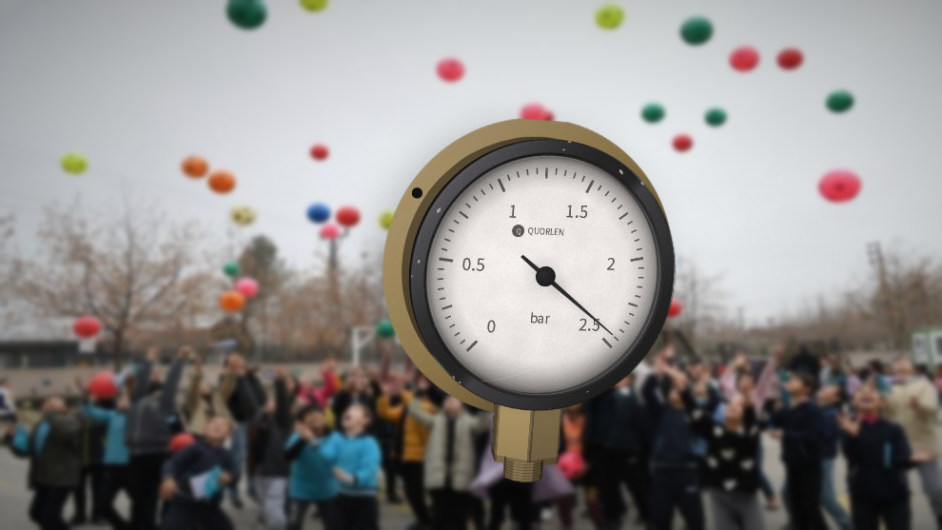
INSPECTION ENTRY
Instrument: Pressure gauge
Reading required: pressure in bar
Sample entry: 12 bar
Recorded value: 2.45 bar
